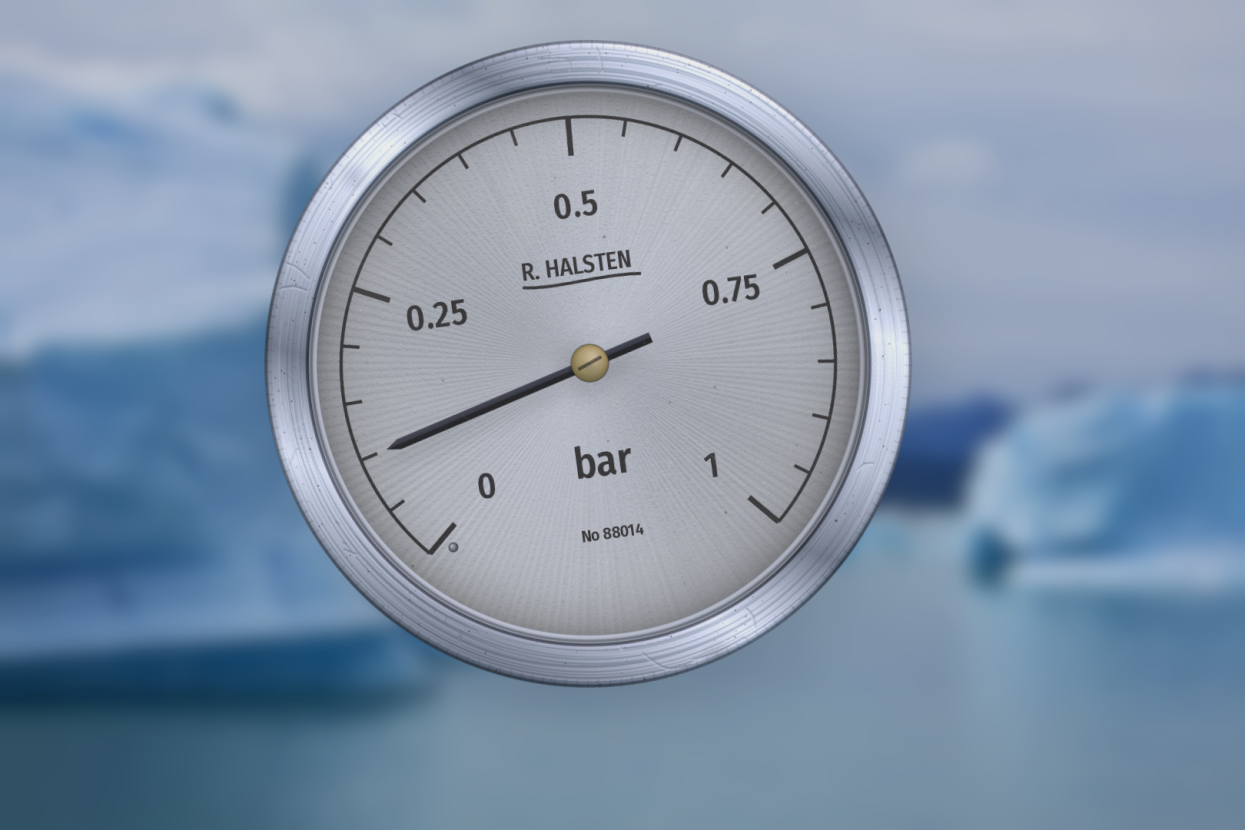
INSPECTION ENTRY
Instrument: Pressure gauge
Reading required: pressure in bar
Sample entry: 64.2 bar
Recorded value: 0.1 bar
